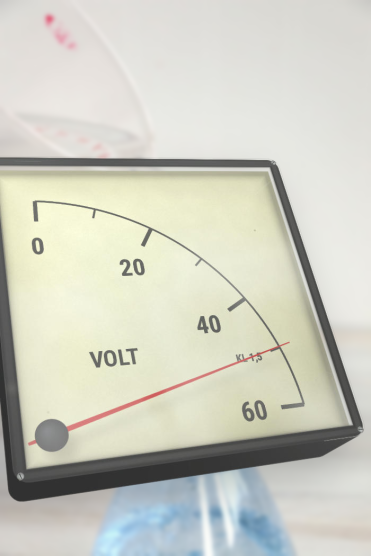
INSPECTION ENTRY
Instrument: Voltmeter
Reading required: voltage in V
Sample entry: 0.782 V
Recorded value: 50 V
